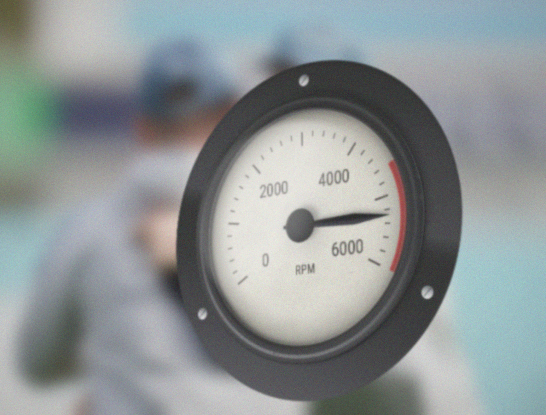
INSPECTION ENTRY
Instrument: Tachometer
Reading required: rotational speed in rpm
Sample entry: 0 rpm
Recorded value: 5300 rpm
